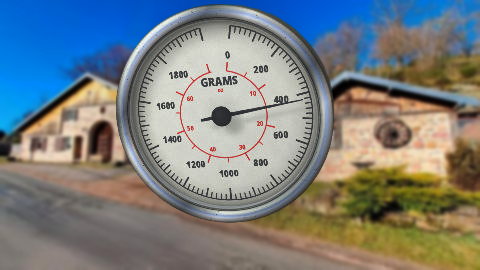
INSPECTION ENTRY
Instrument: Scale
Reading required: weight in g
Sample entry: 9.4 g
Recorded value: 420 g
